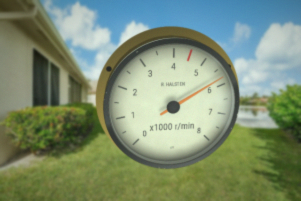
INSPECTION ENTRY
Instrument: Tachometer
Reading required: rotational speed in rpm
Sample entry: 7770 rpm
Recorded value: 5750 rpm
